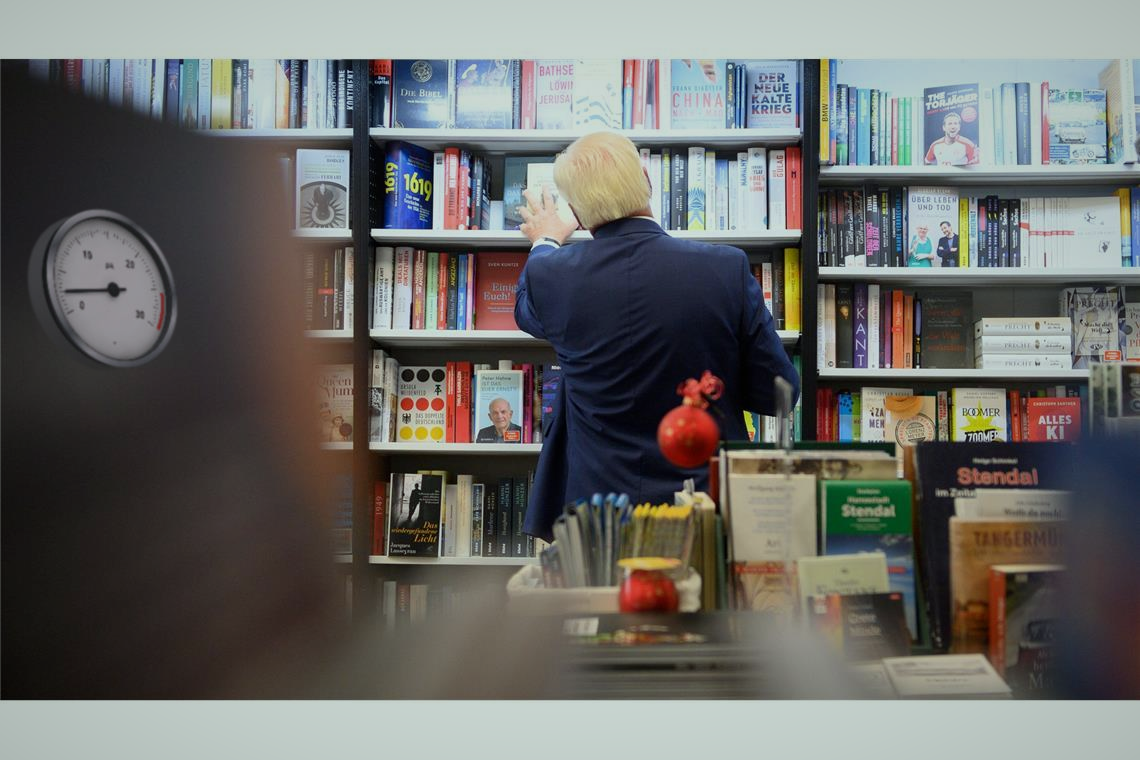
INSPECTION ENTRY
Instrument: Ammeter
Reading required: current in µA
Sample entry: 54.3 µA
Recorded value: 2.5 µA
